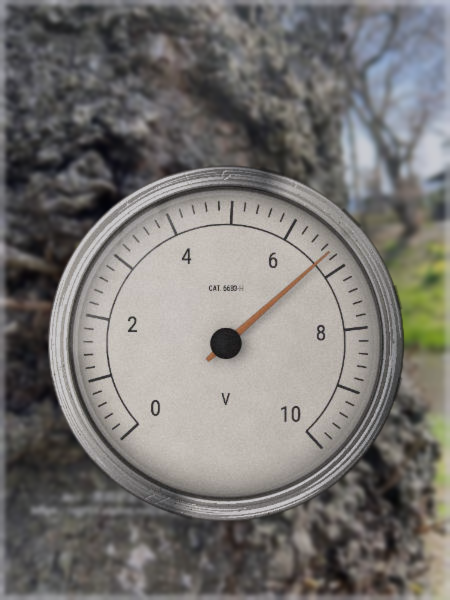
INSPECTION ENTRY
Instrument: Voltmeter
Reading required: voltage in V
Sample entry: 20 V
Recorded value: 6.7 V
